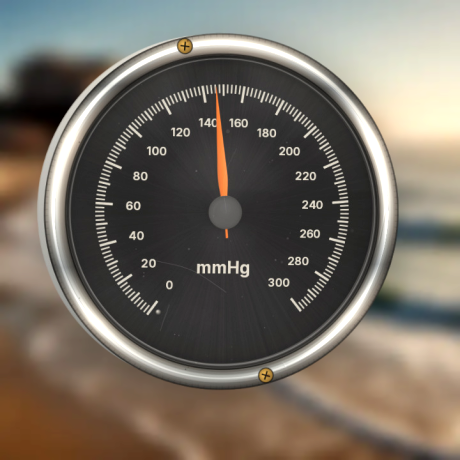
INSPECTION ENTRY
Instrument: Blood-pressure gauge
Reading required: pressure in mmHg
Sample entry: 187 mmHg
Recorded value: 146 mmHg
